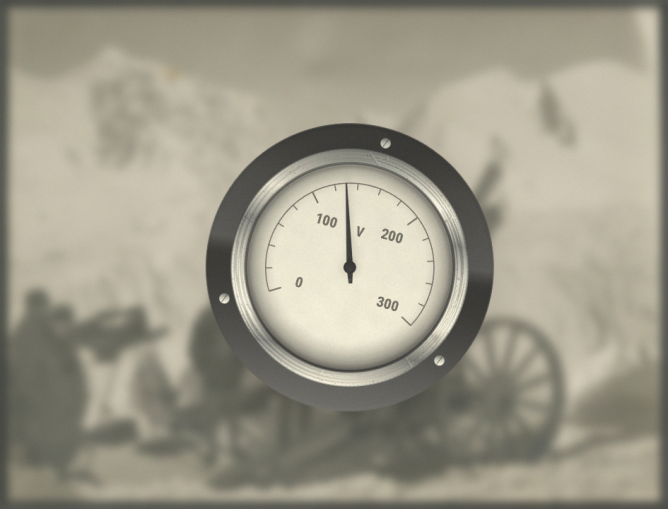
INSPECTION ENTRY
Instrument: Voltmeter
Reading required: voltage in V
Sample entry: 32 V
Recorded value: 130 V
